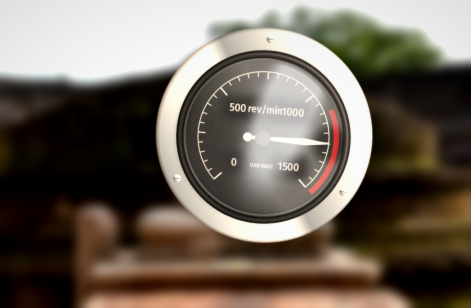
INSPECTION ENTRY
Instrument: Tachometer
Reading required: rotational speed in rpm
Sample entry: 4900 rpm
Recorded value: 1250 rpm
